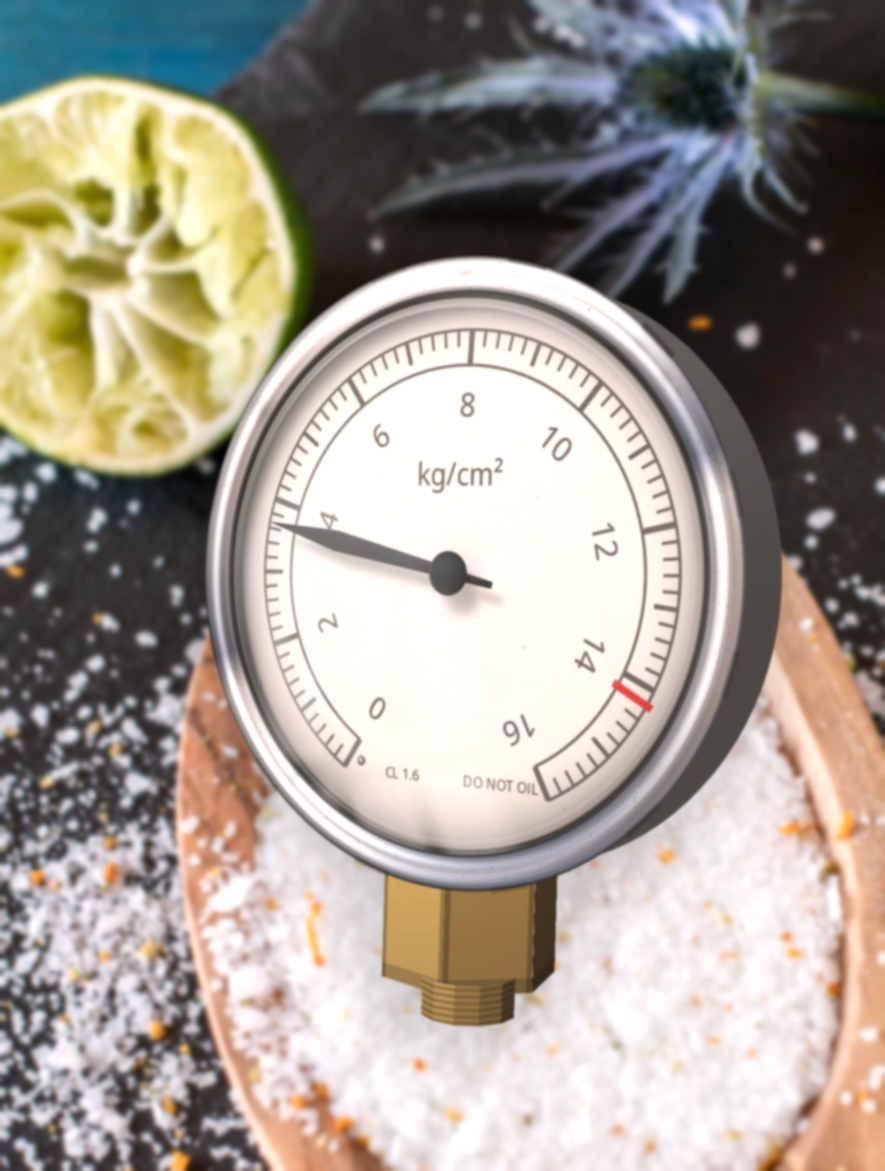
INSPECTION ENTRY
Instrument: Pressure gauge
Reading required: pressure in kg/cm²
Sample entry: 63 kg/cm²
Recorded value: 3.7 kg/cm²
